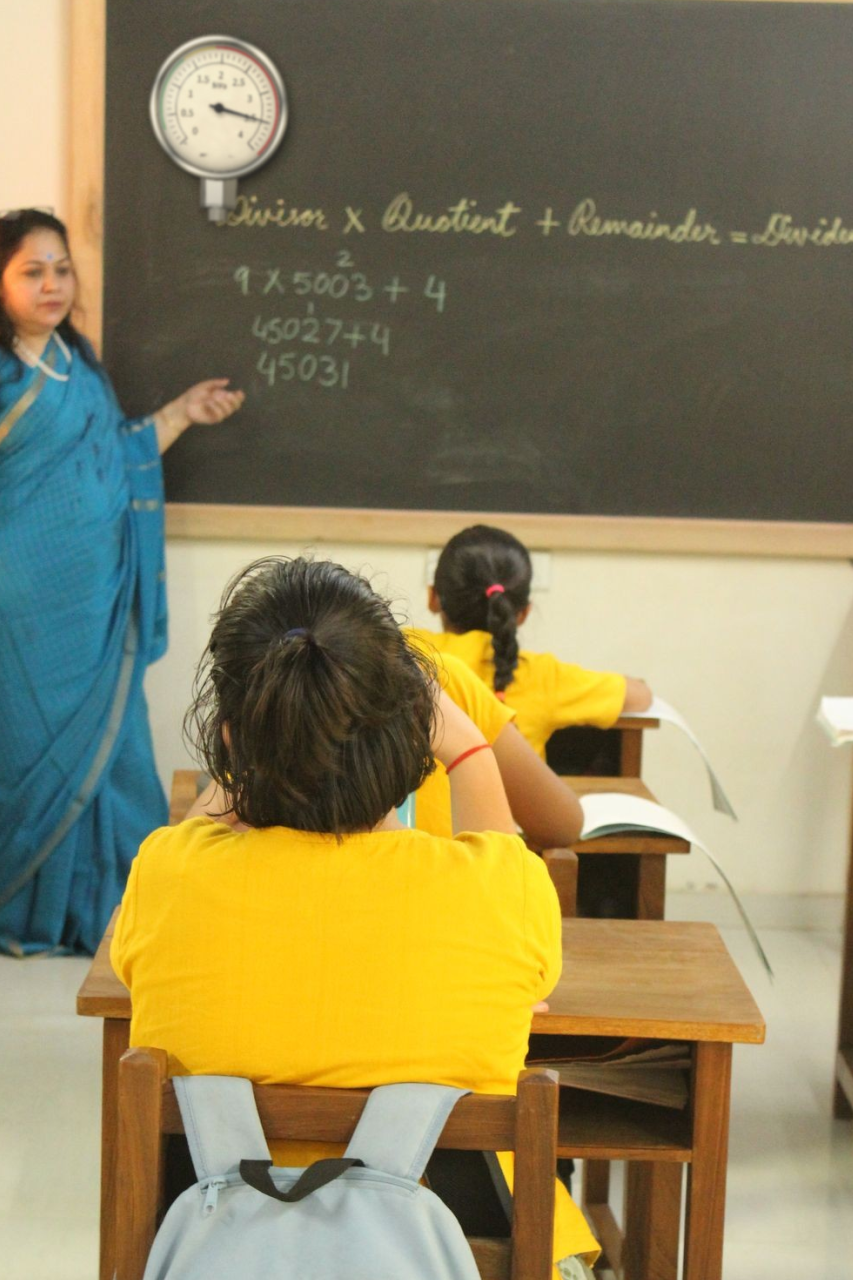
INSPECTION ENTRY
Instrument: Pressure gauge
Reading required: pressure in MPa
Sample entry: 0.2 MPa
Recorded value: 3.5 MPa
